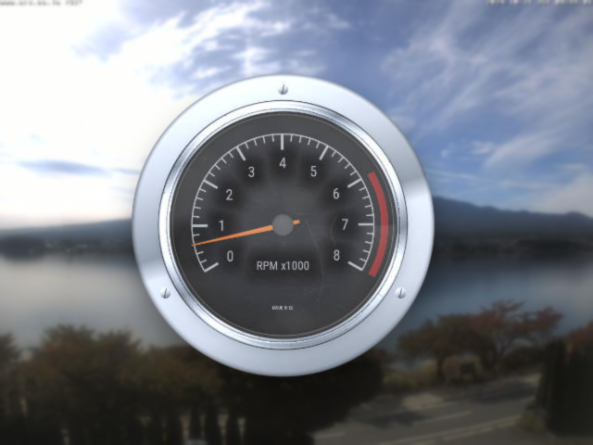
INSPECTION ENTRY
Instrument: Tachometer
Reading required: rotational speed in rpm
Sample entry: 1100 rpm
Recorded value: 600 rpm
